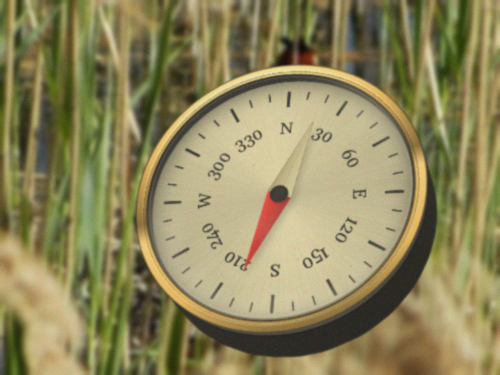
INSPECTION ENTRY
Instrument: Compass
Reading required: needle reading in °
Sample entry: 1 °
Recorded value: 200 °
